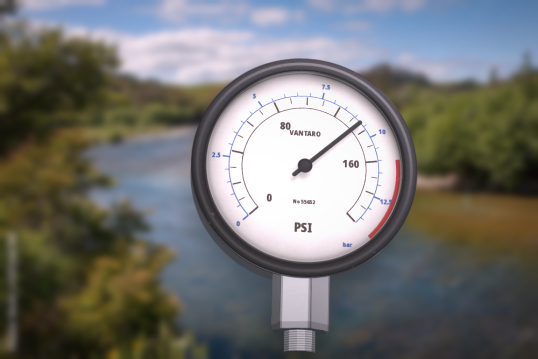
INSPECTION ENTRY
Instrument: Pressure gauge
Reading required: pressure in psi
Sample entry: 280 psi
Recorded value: 135 psi
